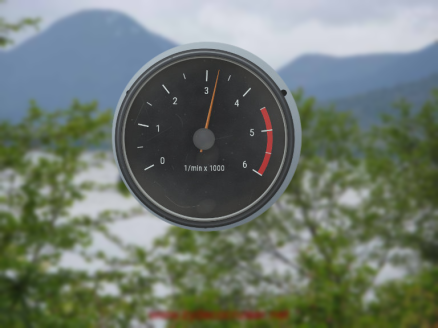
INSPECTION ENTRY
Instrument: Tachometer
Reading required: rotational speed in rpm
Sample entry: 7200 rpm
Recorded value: 3250 rpm
